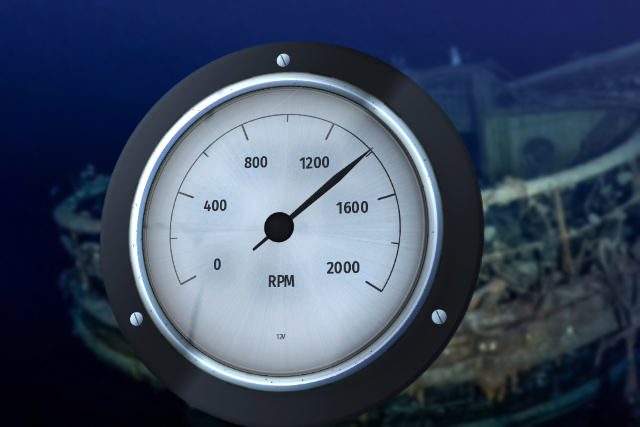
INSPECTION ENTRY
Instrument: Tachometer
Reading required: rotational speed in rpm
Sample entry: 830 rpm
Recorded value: 1400 rpm
